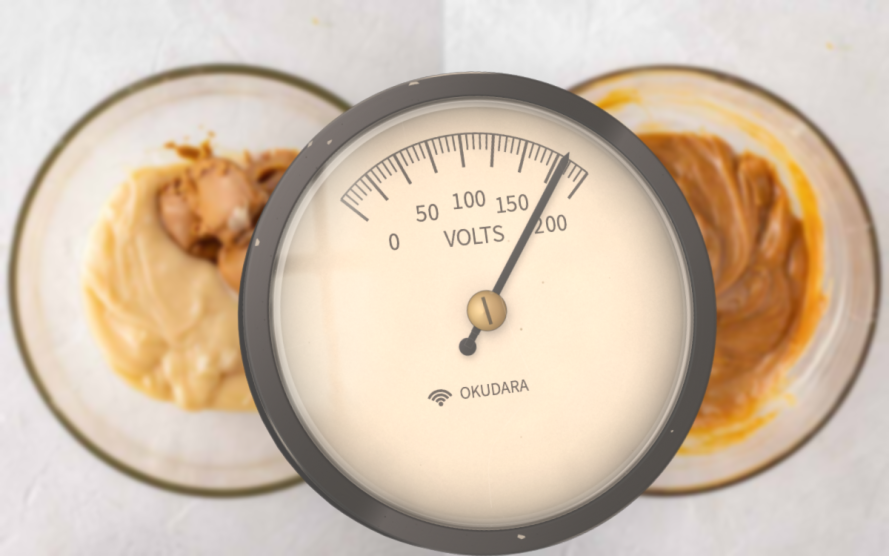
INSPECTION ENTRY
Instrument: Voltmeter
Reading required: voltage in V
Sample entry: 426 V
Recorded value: 180 V
